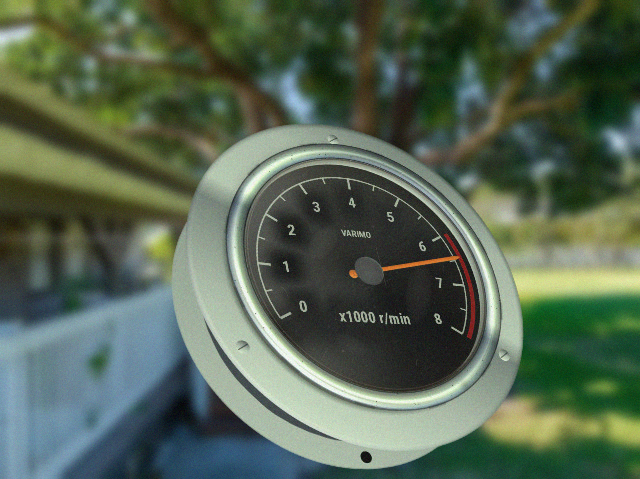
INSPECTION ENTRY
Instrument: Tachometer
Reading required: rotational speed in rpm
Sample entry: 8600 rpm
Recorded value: 6500 rpm
